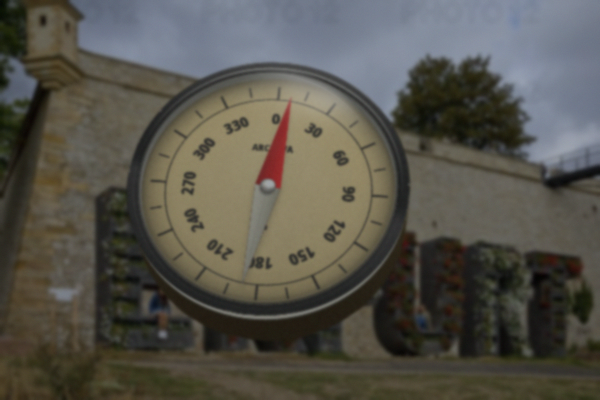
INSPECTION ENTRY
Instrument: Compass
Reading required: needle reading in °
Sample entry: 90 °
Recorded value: 7.5 °
